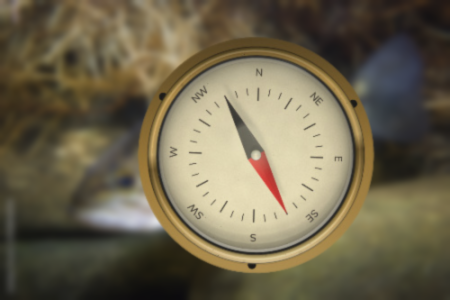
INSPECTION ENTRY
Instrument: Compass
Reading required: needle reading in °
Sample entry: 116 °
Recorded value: 150 °
